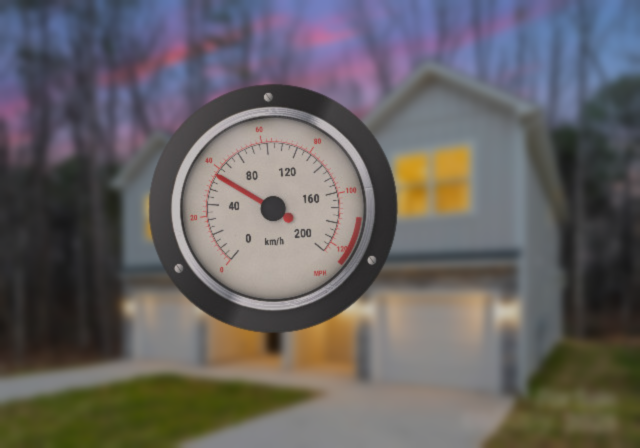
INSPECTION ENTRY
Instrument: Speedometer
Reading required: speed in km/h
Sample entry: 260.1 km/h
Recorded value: 60 km/h
